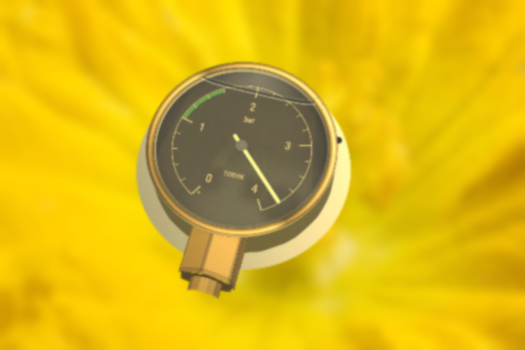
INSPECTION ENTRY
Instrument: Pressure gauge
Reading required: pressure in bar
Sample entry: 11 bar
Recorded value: 3.8 bar
